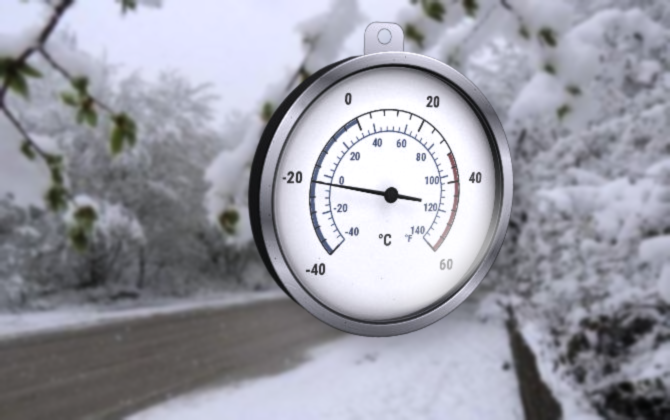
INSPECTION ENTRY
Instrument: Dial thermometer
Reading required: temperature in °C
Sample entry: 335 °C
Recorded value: -20 °C
